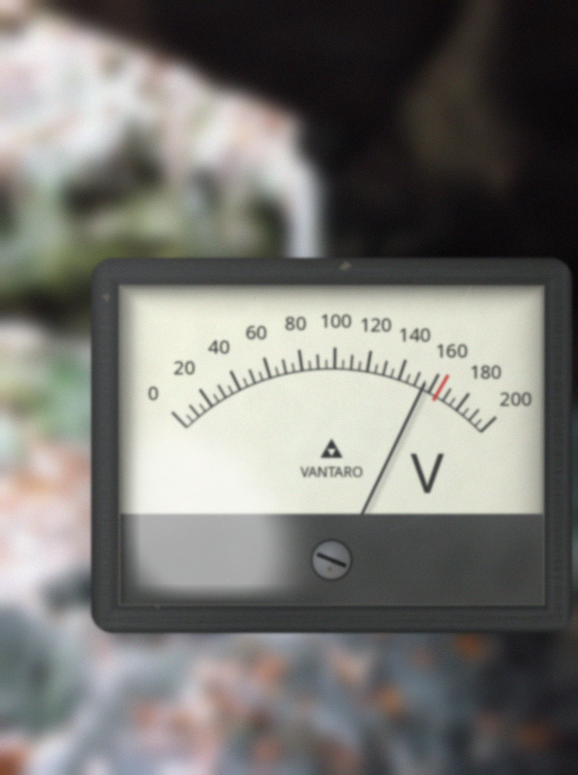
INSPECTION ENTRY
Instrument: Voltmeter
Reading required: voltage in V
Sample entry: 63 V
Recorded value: 155 V
